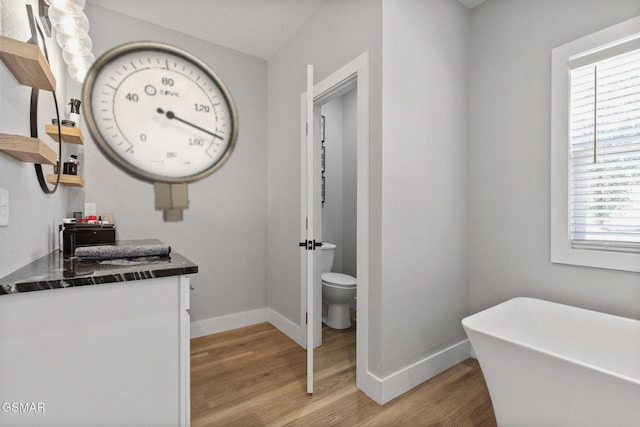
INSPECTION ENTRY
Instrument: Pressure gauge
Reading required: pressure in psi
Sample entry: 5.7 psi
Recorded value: 145 psi
